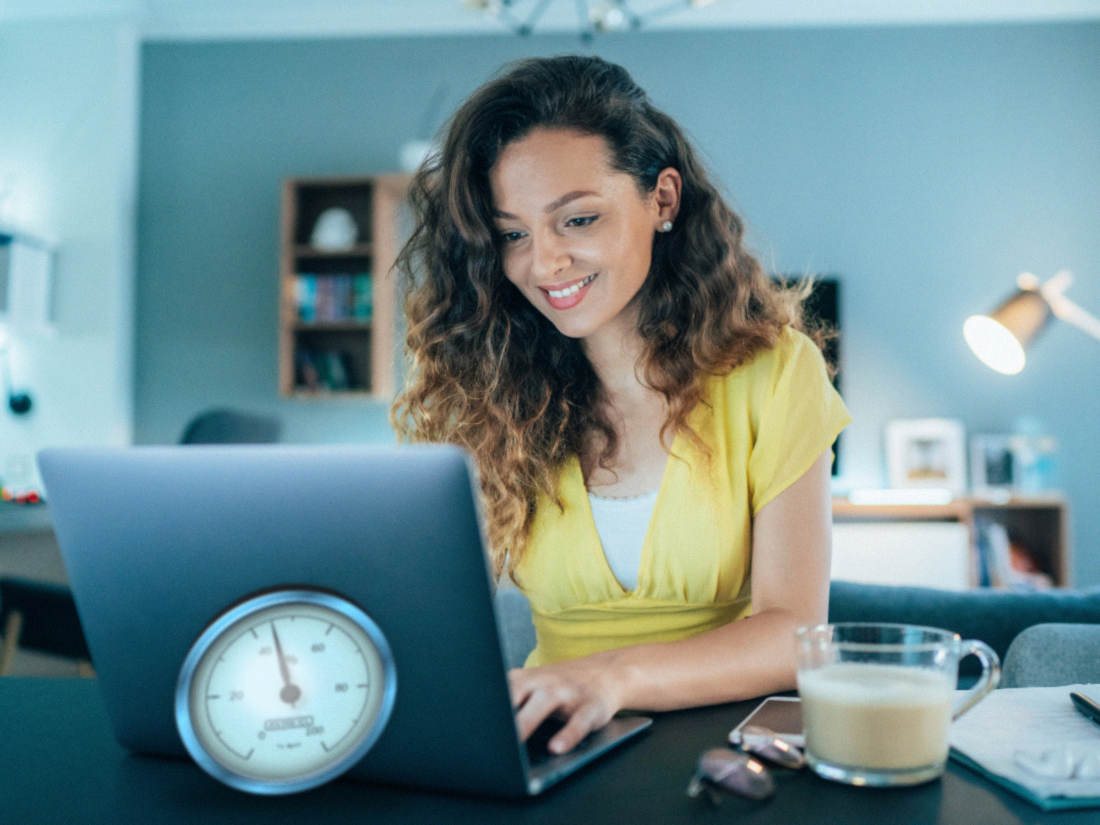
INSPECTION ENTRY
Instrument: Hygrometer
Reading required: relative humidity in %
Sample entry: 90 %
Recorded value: 45 %
